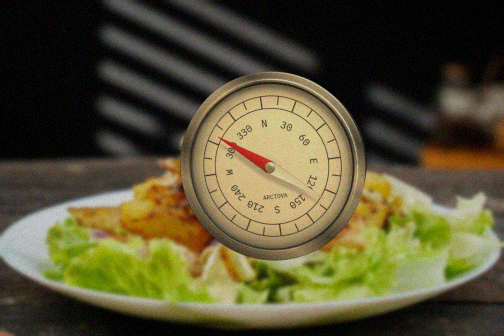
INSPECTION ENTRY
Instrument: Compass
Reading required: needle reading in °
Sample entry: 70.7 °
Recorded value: 307.5 °
